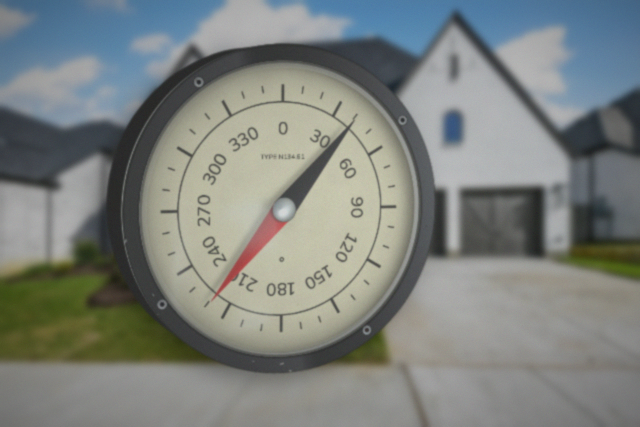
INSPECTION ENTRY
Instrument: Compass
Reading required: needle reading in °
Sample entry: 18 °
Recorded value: 220 °
